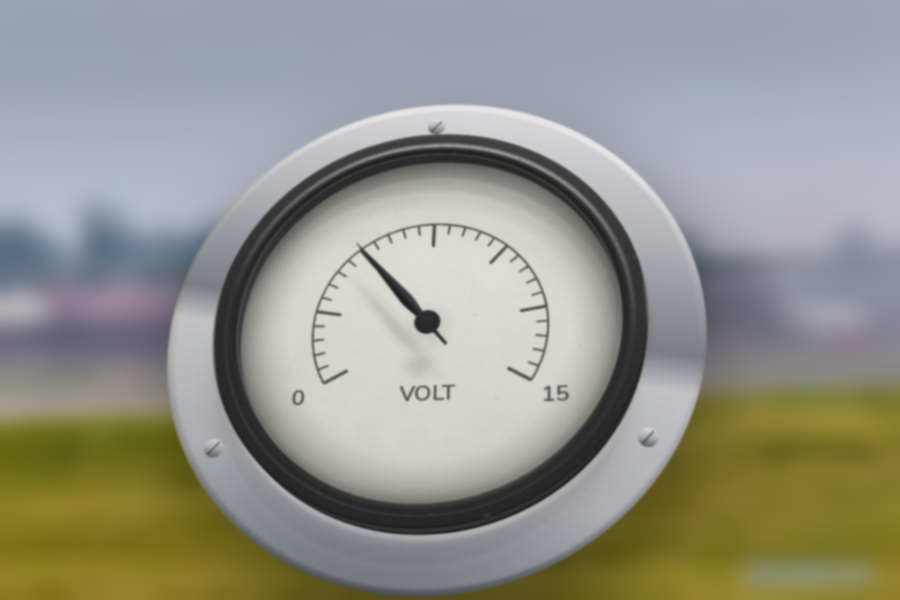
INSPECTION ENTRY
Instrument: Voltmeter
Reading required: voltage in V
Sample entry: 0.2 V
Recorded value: 5 V
